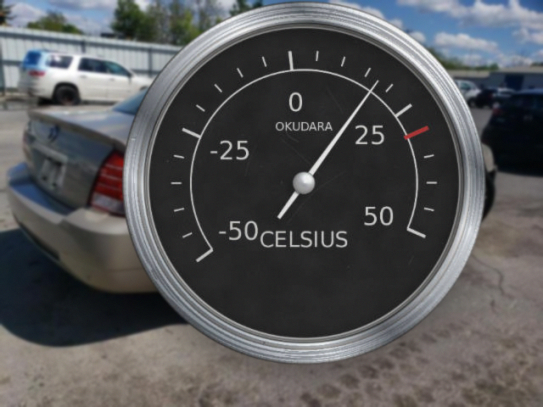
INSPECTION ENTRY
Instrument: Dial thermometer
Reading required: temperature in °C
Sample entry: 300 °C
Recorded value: 17.5 °C
